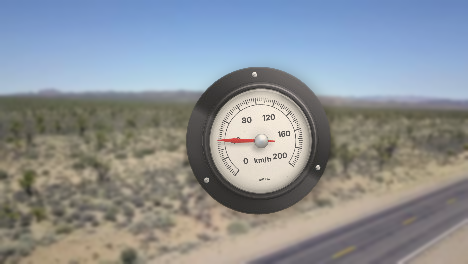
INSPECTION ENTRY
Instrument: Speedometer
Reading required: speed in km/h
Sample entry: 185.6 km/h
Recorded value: 40 km/h
